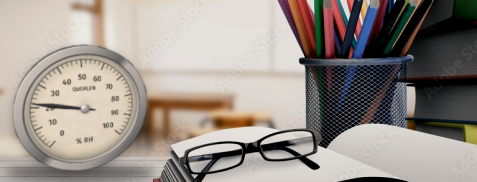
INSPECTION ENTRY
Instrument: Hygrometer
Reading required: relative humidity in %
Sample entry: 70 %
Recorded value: 22 %
